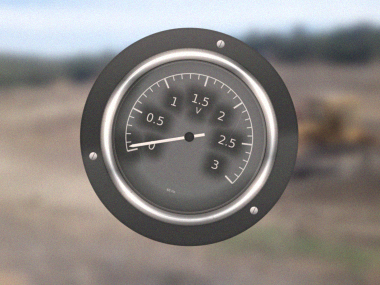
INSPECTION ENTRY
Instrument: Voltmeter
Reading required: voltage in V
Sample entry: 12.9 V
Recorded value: 0.05 V
